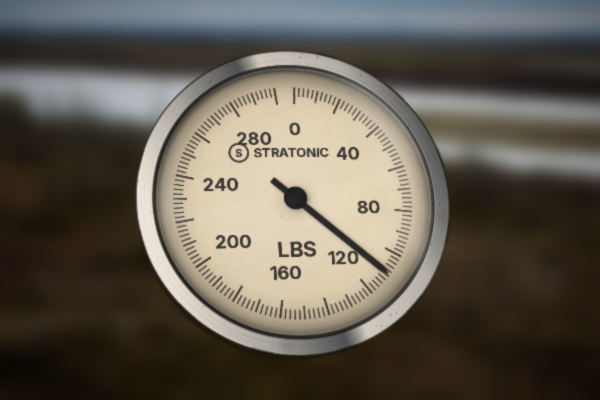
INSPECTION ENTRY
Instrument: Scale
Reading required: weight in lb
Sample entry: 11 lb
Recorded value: 110 lb
